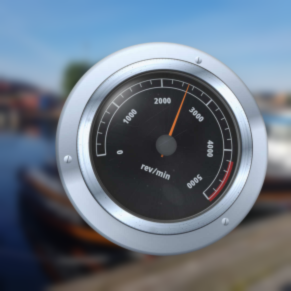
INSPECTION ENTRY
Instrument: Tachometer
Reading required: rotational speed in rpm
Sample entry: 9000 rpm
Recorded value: 2500 rpm
